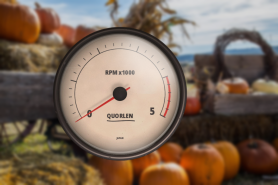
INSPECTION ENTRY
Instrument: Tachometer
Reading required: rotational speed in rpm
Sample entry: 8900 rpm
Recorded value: 0 rpm
